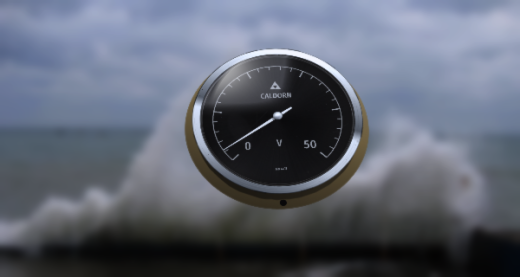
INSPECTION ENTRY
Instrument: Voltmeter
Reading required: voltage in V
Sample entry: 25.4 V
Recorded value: 2 V
